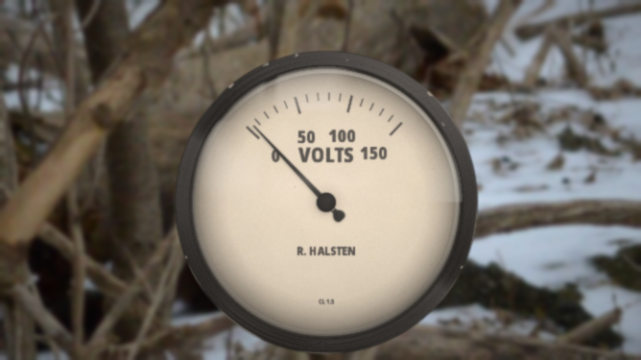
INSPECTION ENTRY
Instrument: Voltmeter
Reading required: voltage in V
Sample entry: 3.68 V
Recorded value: 5 V
